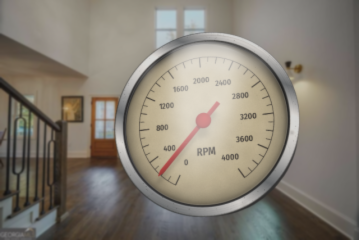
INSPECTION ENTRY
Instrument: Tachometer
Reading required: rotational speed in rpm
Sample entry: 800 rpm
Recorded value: 200 rpm
